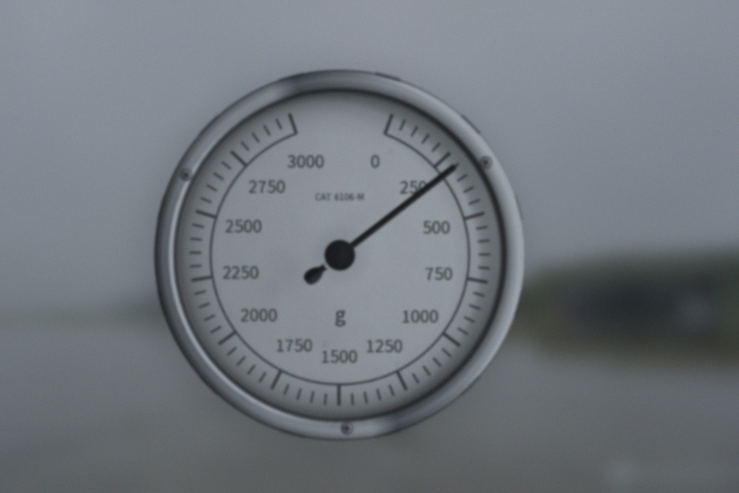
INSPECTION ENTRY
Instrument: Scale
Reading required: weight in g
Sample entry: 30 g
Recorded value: 300 g
